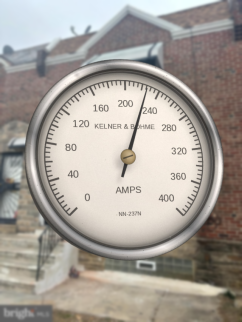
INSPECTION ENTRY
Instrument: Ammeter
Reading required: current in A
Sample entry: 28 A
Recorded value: 225 A
